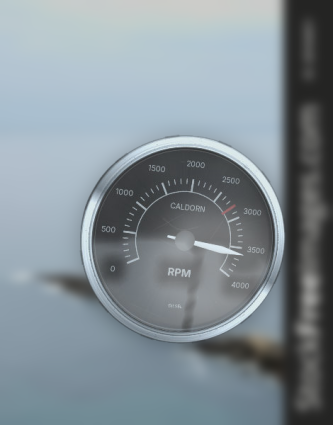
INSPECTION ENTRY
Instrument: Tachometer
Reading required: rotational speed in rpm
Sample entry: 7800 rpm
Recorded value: 3600 rpm
